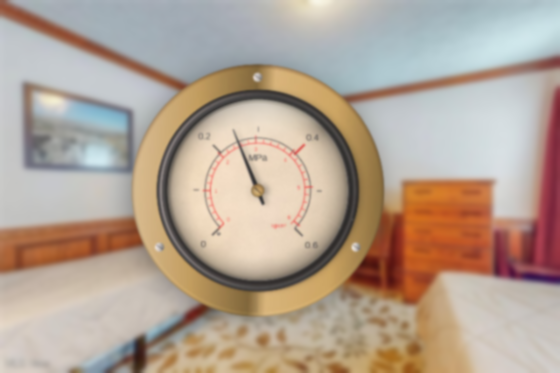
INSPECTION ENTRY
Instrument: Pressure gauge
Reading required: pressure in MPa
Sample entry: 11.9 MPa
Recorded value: 0.25 MPa
